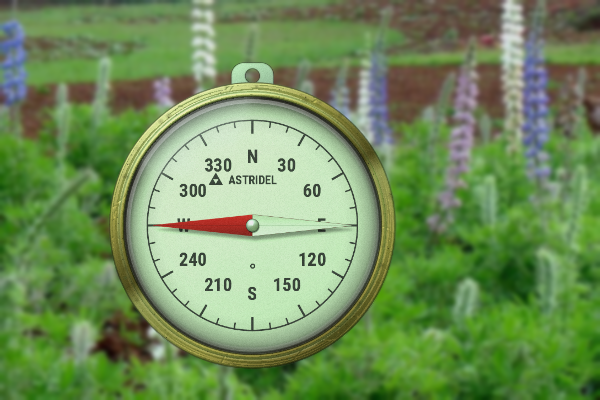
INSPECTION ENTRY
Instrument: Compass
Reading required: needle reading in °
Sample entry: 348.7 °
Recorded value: 270 °
